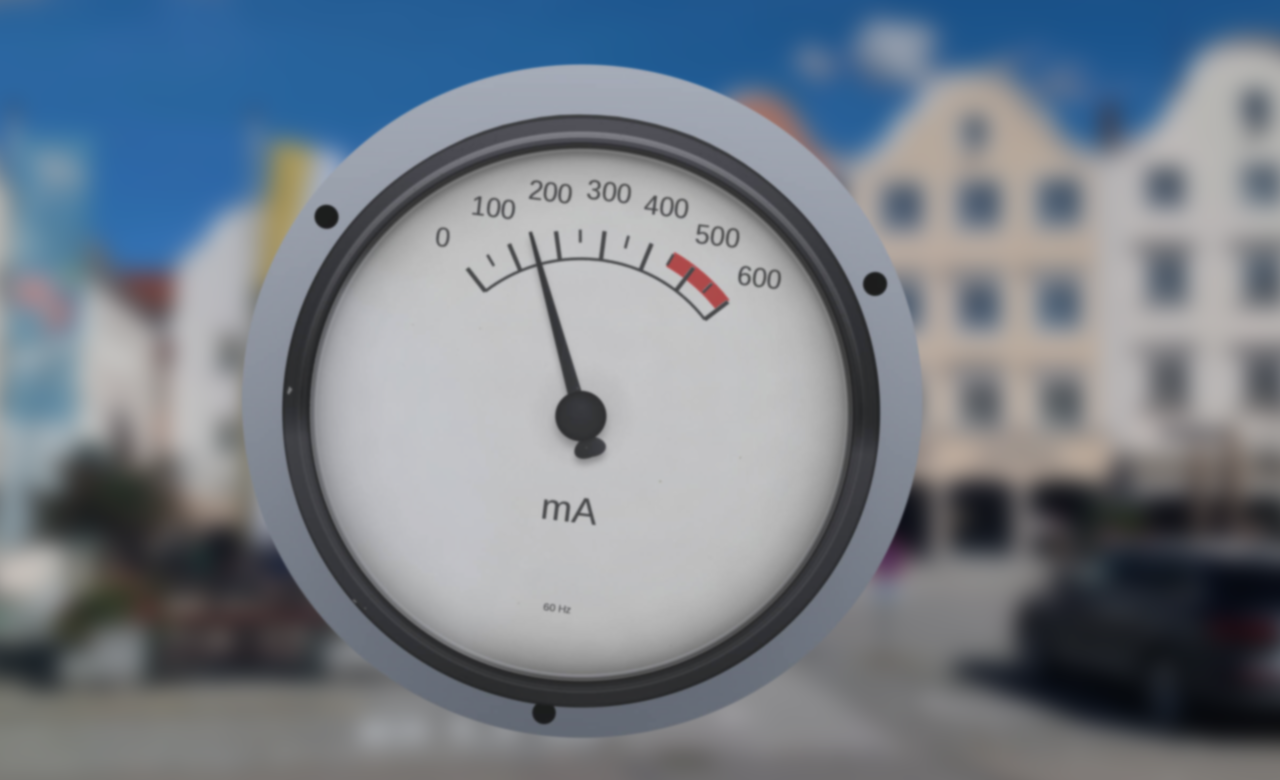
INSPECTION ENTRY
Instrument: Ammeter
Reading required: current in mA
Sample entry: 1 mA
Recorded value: 150 mA
